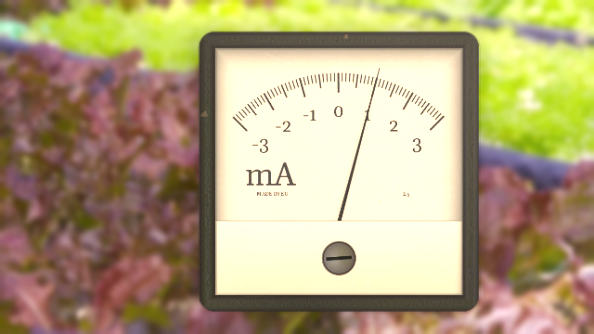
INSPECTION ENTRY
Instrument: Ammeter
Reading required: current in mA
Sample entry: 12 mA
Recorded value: 1 mA
